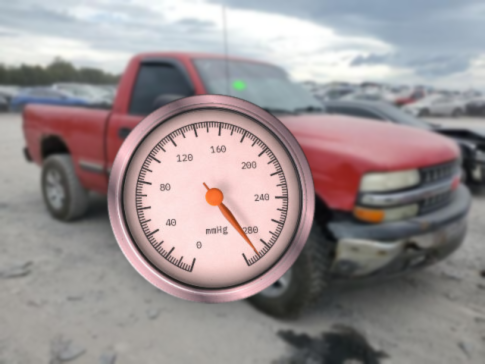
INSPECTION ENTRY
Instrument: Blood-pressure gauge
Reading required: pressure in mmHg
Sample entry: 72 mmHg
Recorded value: 290 mmHg
